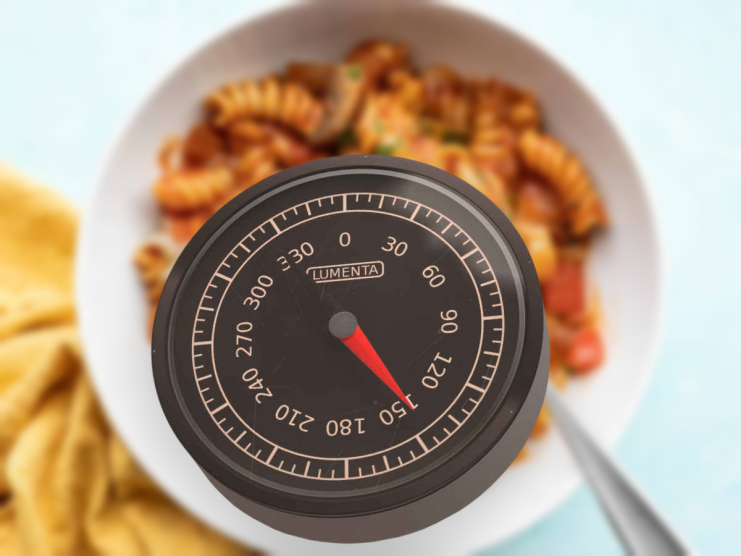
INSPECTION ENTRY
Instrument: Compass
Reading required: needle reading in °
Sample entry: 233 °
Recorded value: 145 °
